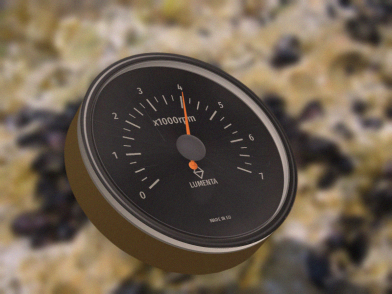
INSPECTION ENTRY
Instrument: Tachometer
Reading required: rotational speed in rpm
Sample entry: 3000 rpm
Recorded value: 4000 rpm
